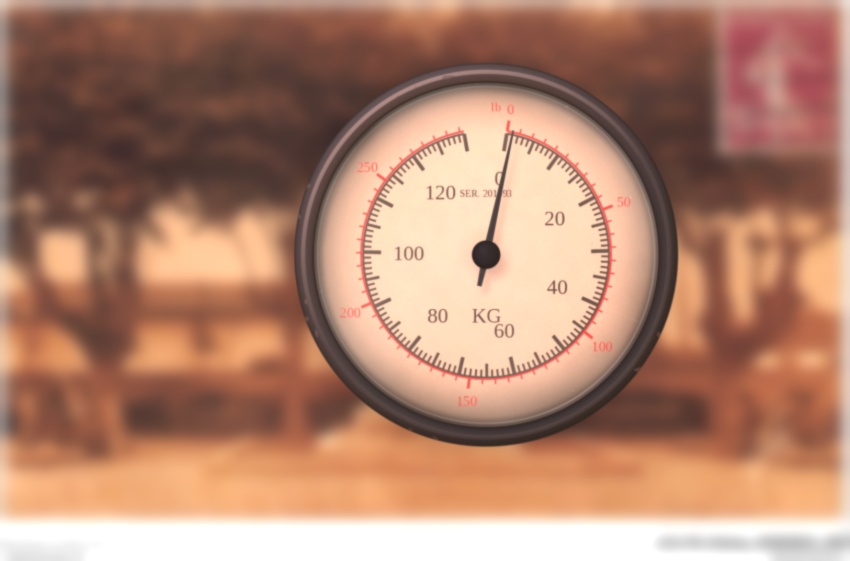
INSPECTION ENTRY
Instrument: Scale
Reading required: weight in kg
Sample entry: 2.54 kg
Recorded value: 1 kg
